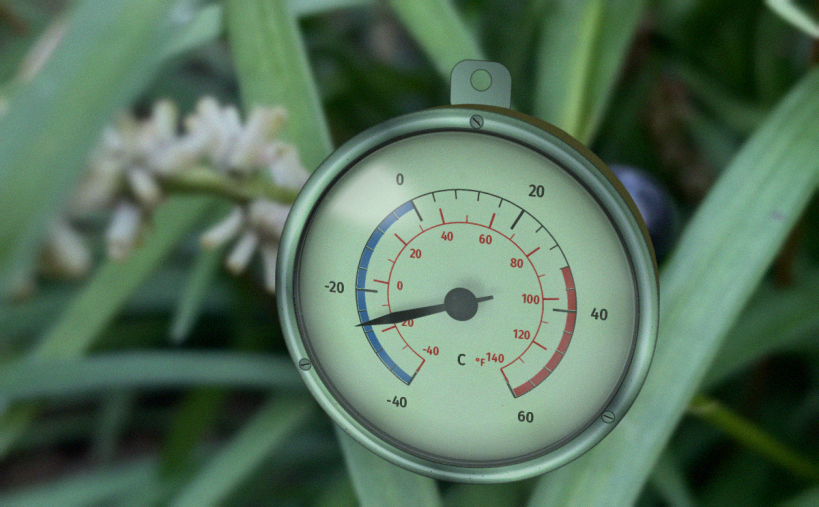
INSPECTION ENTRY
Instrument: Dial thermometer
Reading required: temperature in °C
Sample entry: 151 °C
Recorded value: -26 °C
